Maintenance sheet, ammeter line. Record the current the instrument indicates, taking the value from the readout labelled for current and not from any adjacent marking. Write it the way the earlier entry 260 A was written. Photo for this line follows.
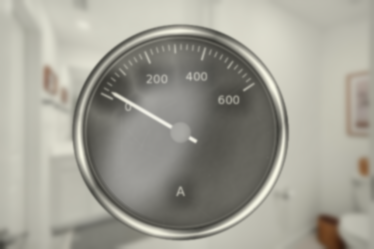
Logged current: 20 A
